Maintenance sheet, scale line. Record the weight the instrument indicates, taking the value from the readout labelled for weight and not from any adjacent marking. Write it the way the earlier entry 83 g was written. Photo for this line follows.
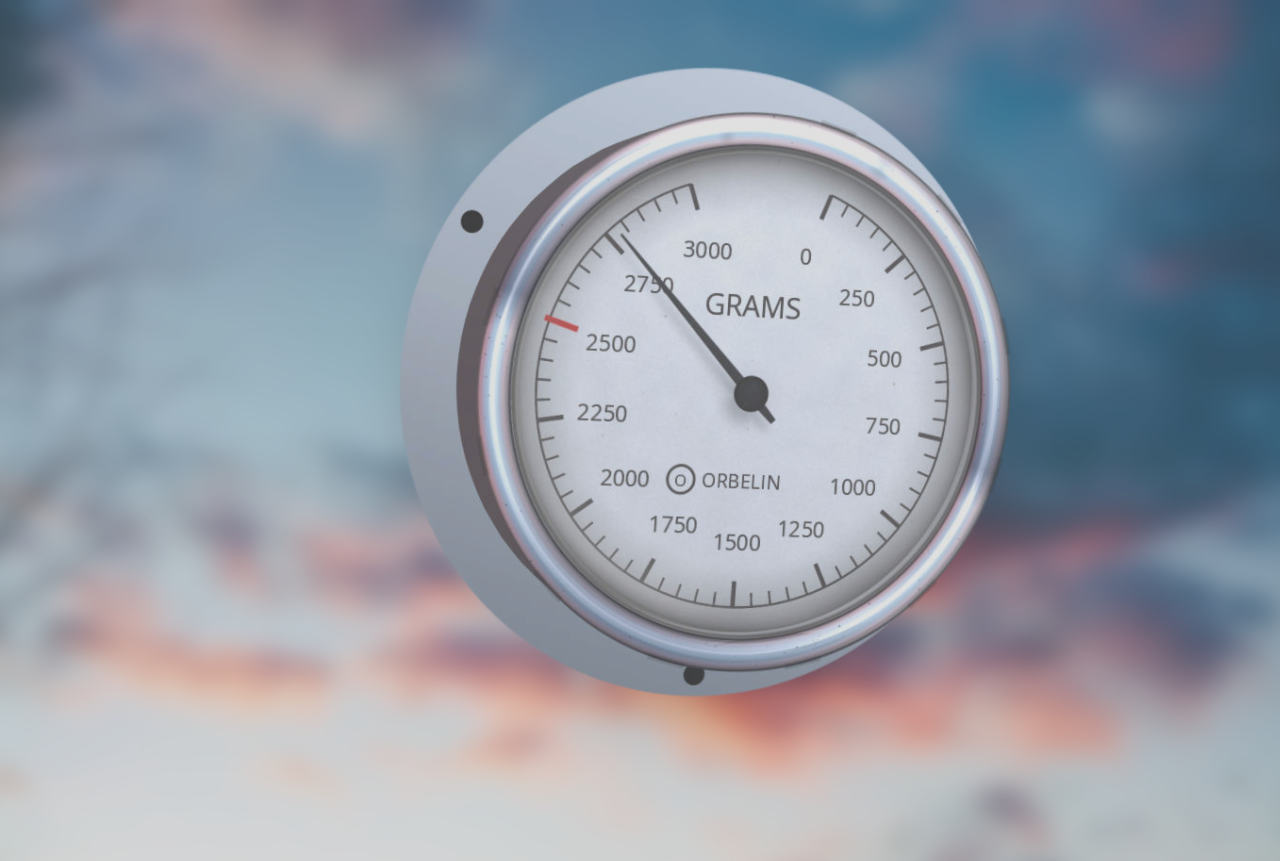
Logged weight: 2775 g
